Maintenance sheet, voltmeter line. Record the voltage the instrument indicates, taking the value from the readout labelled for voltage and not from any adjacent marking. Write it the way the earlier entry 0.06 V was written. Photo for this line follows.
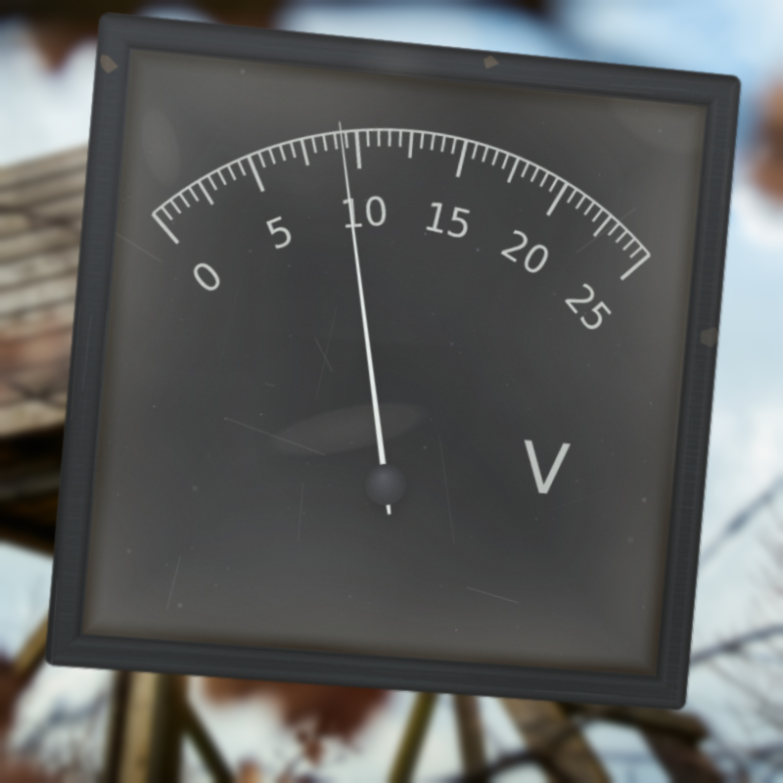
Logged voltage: 9.25 V
